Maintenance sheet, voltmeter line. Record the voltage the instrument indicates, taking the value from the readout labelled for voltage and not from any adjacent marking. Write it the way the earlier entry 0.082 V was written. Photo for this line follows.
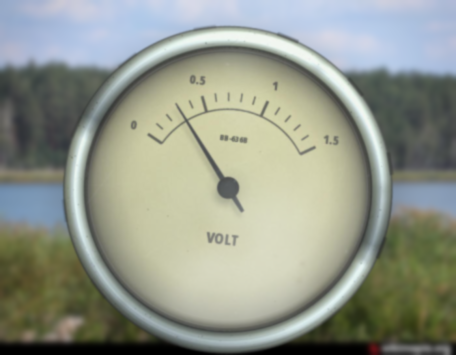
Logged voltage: 0.3 V
